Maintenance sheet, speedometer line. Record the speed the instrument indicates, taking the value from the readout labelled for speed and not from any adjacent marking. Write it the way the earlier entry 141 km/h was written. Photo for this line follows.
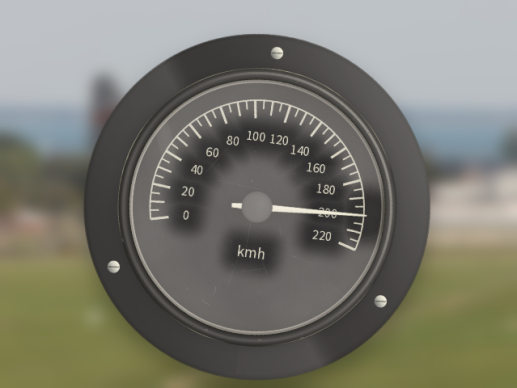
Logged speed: 200 km/h
